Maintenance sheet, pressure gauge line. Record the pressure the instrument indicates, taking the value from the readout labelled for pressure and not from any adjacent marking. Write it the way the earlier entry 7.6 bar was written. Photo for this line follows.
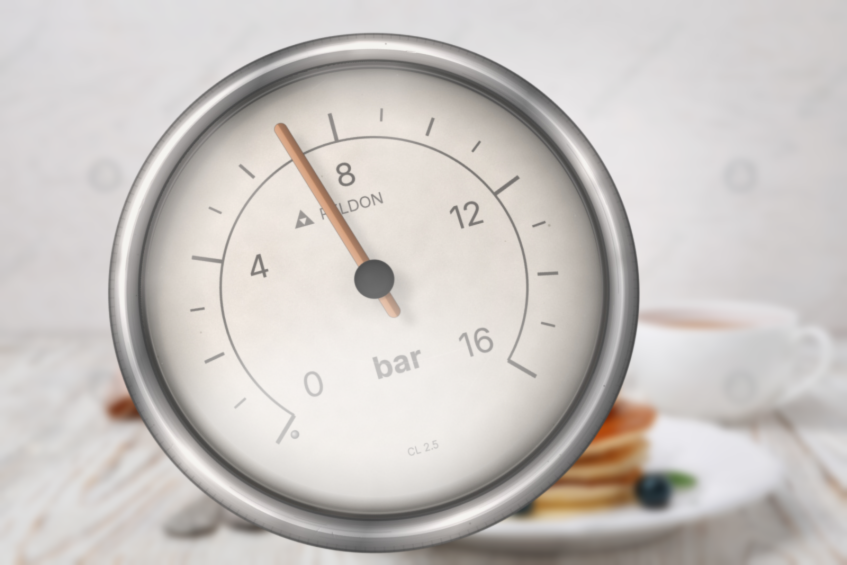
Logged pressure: 7 bar
